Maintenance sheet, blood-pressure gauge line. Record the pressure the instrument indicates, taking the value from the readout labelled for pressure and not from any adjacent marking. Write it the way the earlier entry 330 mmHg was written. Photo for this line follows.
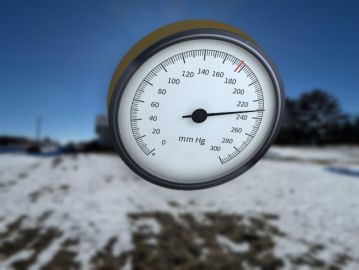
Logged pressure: 230 mmHg
